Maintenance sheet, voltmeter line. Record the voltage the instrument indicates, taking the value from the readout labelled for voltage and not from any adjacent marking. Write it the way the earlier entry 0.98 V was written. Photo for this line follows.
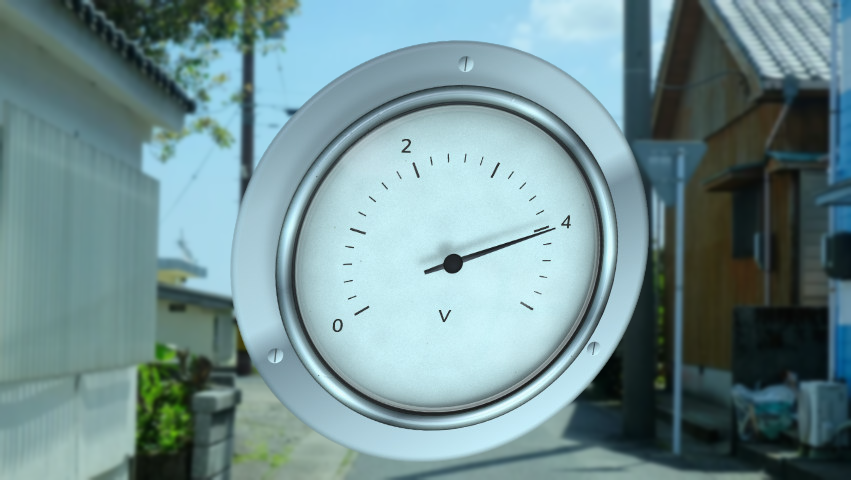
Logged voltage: 4 V
